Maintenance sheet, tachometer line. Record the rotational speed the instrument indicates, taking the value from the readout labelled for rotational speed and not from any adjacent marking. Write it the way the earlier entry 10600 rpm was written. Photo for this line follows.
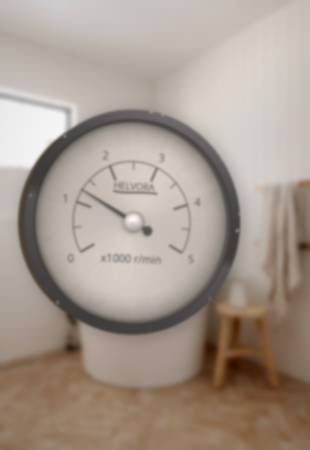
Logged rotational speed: 1250 rpm
